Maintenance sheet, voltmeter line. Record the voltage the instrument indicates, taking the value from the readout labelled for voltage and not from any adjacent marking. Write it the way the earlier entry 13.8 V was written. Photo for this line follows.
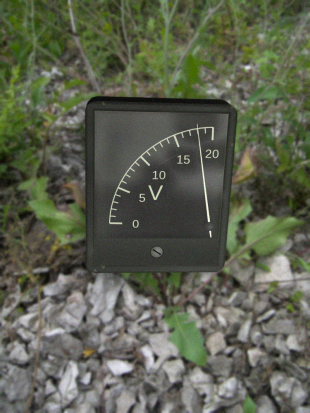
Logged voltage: 18 V
